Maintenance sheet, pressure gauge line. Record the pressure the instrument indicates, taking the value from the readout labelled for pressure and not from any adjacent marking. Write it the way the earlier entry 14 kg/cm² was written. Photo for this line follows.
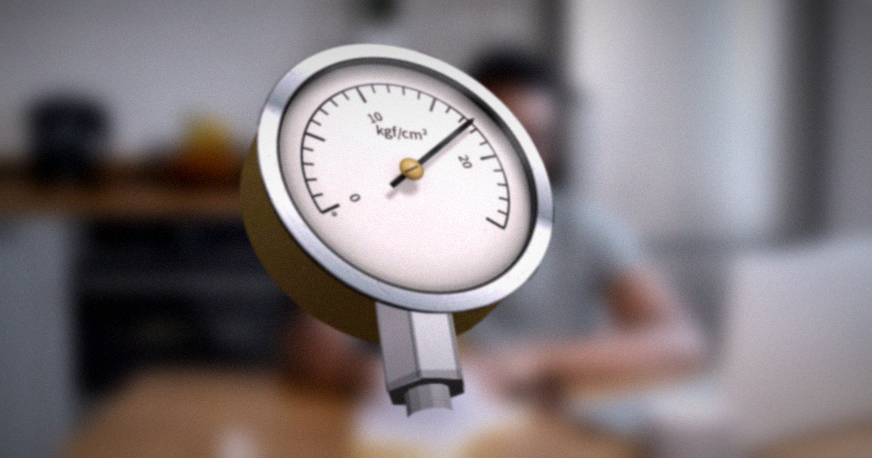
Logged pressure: 17.5 kg/cm²
